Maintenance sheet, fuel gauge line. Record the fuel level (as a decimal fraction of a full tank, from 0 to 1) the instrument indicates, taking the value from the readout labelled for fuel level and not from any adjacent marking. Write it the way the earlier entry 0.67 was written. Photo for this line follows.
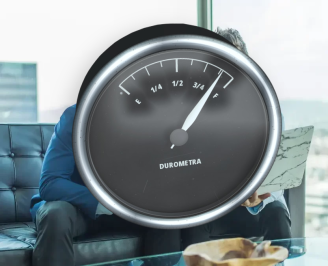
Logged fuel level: 0.875
